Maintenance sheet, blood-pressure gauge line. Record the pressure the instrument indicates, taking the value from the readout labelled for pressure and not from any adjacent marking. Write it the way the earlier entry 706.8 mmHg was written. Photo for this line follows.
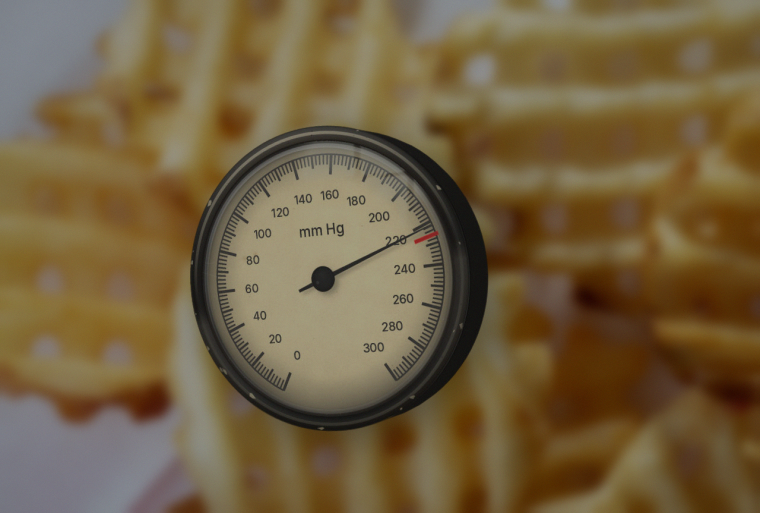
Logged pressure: 222 mmHg
